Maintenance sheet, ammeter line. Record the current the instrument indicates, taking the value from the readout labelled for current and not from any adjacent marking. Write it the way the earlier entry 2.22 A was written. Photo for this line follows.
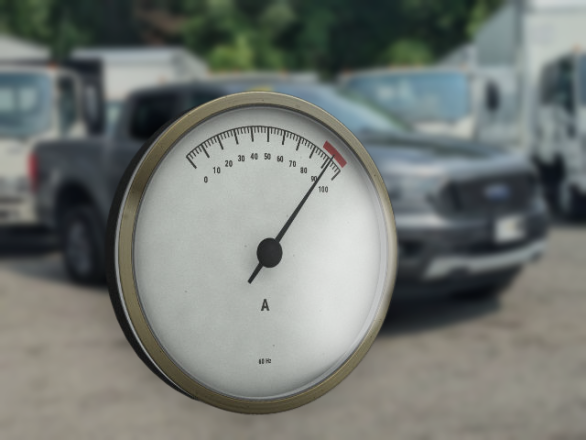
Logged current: 90 A
